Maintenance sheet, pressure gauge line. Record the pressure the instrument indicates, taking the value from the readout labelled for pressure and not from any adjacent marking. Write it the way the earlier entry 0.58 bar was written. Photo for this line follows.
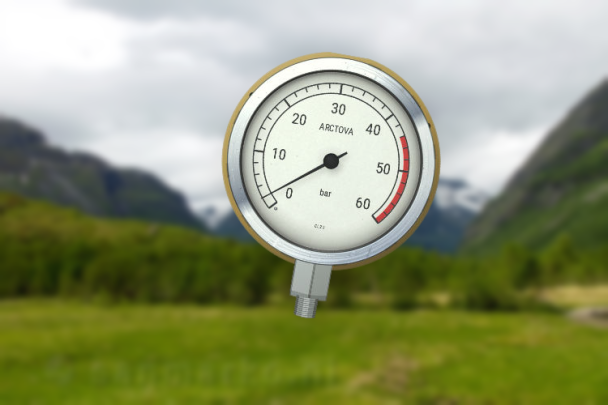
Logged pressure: 2 bar
